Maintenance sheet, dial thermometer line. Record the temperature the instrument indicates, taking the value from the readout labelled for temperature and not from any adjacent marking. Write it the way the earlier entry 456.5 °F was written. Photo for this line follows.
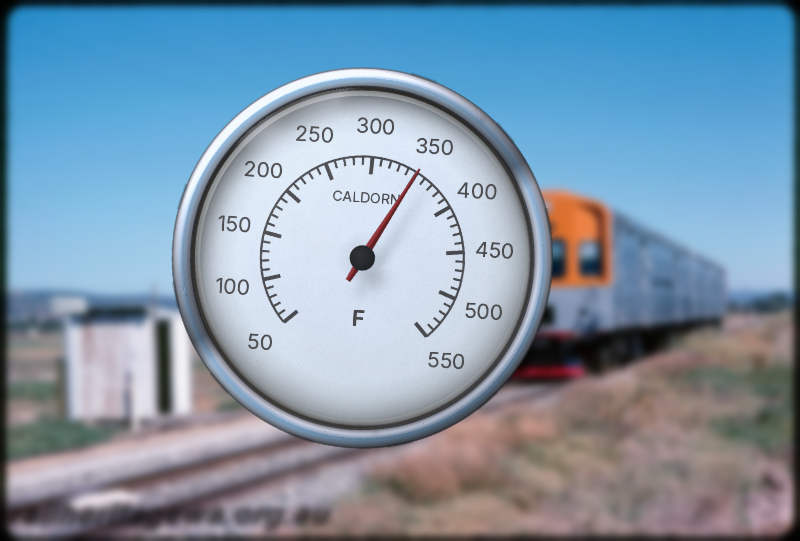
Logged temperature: 350 °F
